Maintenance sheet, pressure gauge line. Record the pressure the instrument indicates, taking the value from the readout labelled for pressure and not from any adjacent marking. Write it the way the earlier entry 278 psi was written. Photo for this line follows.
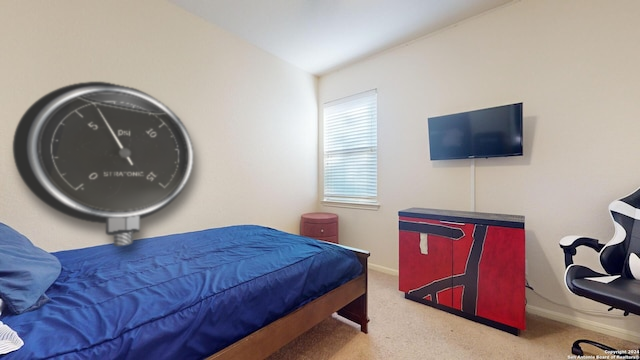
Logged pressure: 6 psi
